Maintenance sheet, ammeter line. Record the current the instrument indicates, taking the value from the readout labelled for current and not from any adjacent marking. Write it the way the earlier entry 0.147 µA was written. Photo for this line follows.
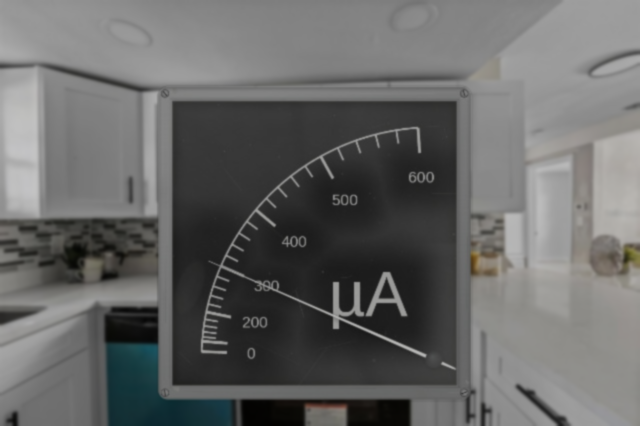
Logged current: 300 µA
